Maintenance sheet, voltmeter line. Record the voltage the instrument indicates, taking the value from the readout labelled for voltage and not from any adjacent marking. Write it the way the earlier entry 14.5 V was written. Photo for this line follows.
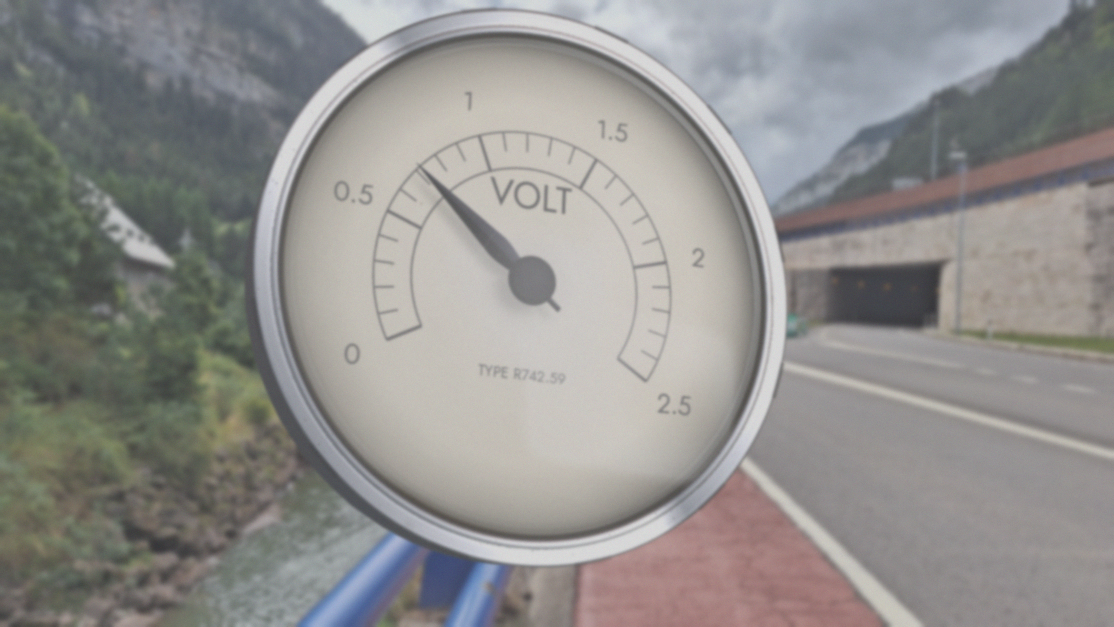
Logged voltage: 0.7 V
